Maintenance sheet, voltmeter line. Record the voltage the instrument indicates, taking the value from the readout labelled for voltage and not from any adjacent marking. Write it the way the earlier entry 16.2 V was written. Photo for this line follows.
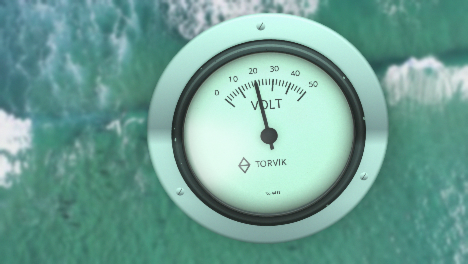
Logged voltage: 20 V
